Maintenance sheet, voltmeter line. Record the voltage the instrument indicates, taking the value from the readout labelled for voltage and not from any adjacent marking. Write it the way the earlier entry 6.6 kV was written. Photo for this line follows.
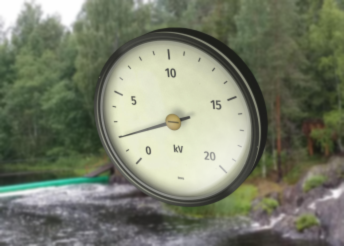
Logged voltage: 2 kV
